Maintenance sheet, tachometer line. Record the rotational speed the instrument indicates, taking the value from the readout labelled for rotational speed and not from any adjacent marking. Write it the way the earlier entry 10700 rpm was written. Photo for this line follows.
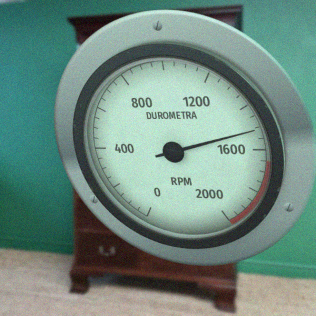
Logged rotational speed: 1500 rpm
